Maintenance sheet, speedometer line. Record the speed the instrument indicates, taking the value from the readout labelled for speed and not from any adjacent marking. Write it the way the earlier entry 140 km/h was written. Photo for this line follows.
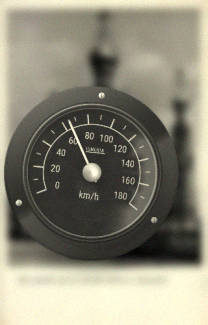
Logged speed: 65 km/h
